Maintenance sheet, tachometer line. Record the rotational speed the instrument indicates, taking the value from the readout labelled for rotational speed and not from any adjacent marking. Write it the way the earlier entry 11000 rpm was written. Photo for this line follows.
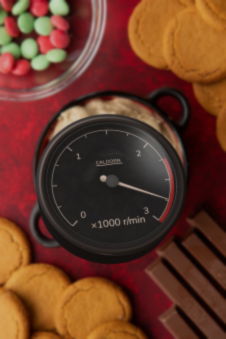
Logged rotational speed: 2750 rpm
